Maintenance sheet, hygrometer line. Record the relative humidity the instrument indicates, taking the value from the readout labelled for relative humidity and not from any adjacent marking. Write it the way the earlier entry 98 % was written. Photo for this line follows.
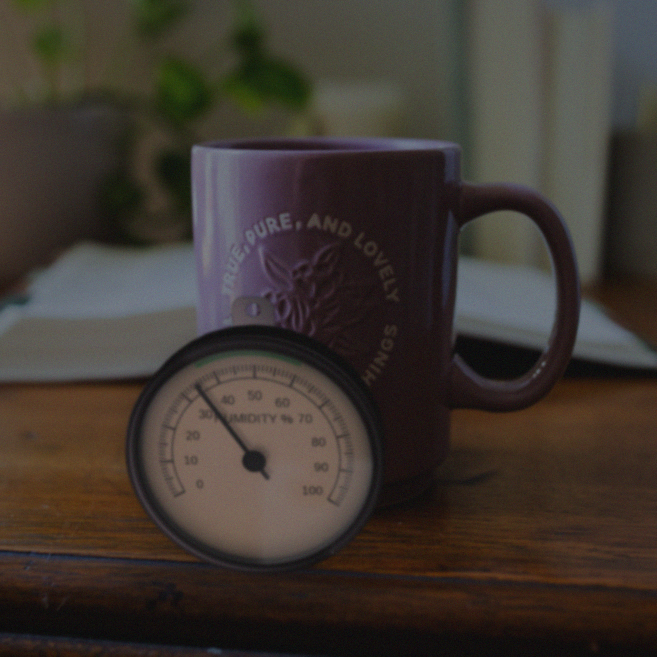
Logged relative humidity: 35 %
